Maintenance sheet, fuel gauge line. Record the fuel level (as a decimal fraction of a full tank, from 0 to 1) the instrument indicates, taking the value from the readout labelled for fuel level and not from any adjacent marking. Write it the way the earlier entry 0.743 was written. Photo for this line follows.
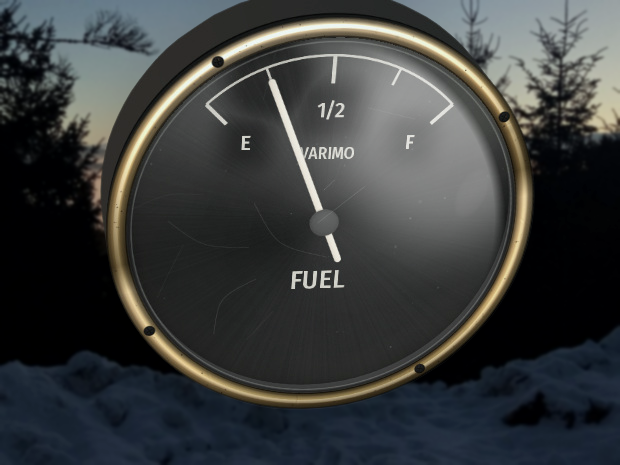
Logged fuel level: 0.25
